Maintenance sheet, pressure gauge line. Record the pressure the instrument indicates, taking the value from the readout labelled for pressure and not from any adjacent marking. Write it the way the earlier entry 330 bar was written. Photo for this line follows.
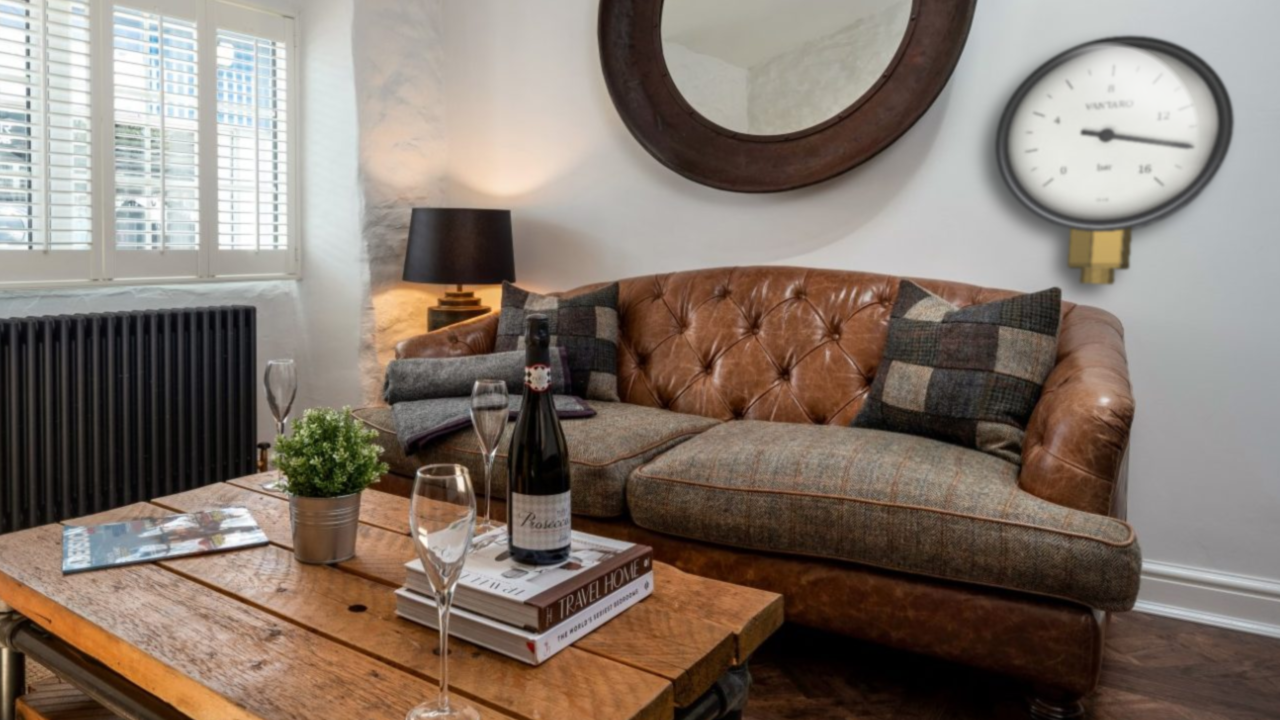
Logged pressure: 14 bar
